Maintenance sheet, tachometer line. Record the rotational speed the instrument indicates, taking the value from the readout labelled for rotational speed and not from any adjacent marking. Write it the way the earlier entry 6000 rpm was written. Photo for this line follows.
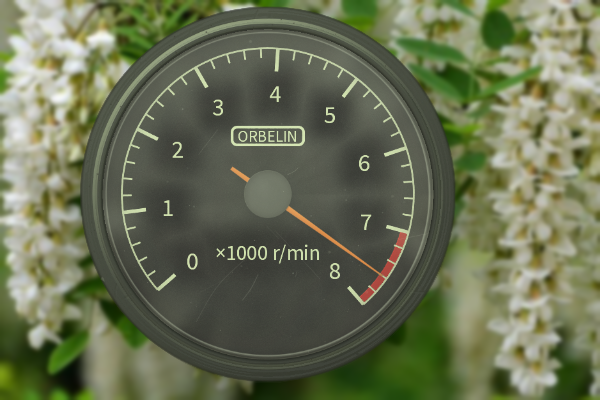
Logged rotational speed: 7600 rpm
